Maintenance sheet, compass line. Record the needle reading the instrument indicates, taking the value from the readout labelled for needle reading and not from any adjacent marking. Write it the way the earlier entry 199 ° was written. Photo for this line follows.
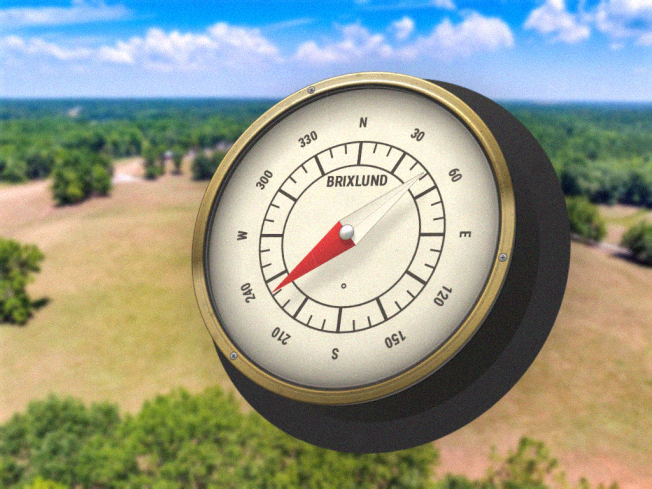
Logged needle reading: 230 °
